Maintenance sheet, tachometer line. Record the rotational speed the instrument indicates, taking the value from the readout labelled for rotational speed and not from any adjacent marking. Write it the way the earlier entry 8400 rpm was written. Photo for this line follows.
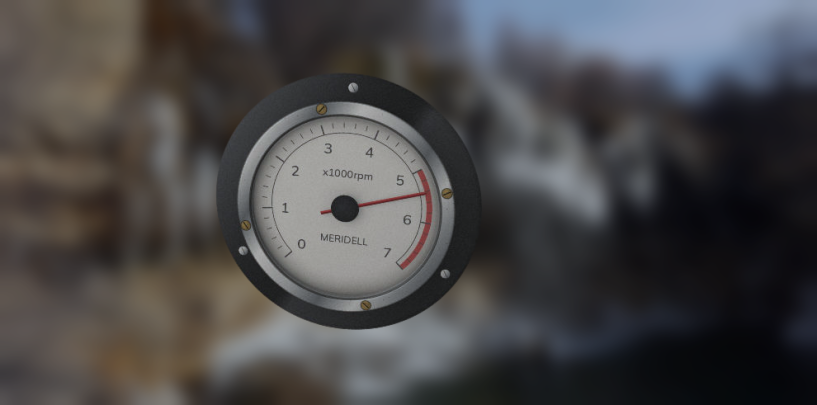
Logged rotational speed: 5400 rpm
